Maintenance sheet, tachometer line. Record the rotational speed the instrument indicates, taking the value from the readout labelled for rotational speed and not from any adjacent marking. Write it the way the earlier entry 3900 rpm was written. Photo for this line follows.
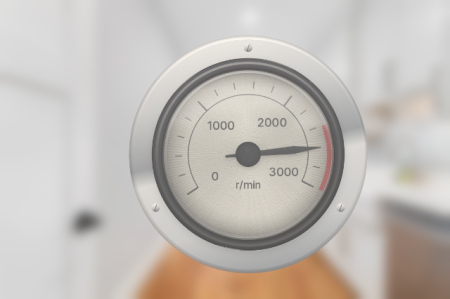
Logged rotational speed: 2600 rpm
